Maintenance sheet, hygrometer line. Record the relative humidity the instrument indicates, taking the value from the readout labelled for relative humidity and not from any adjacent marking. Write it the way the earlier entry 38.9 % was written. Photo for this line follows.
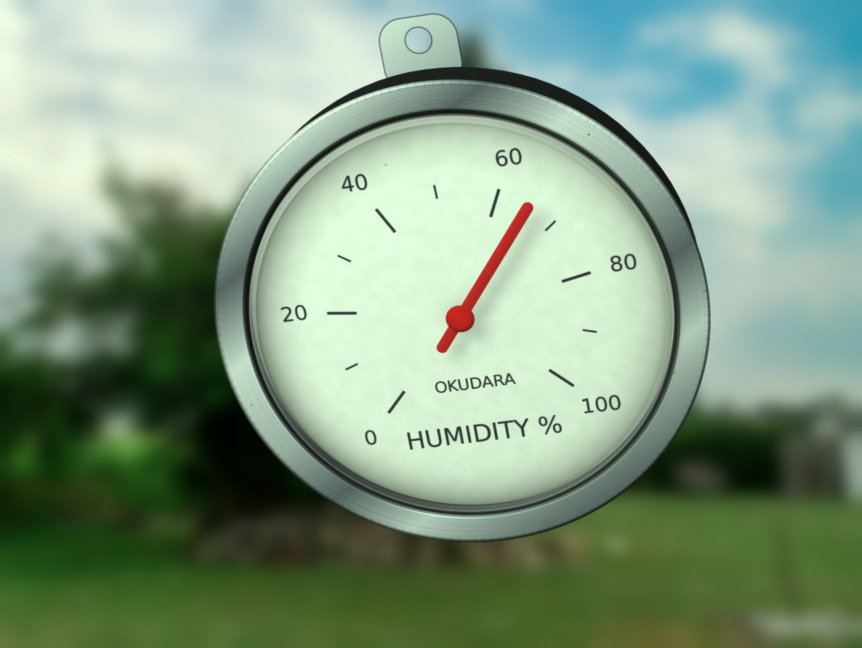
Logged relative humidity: 65 %
